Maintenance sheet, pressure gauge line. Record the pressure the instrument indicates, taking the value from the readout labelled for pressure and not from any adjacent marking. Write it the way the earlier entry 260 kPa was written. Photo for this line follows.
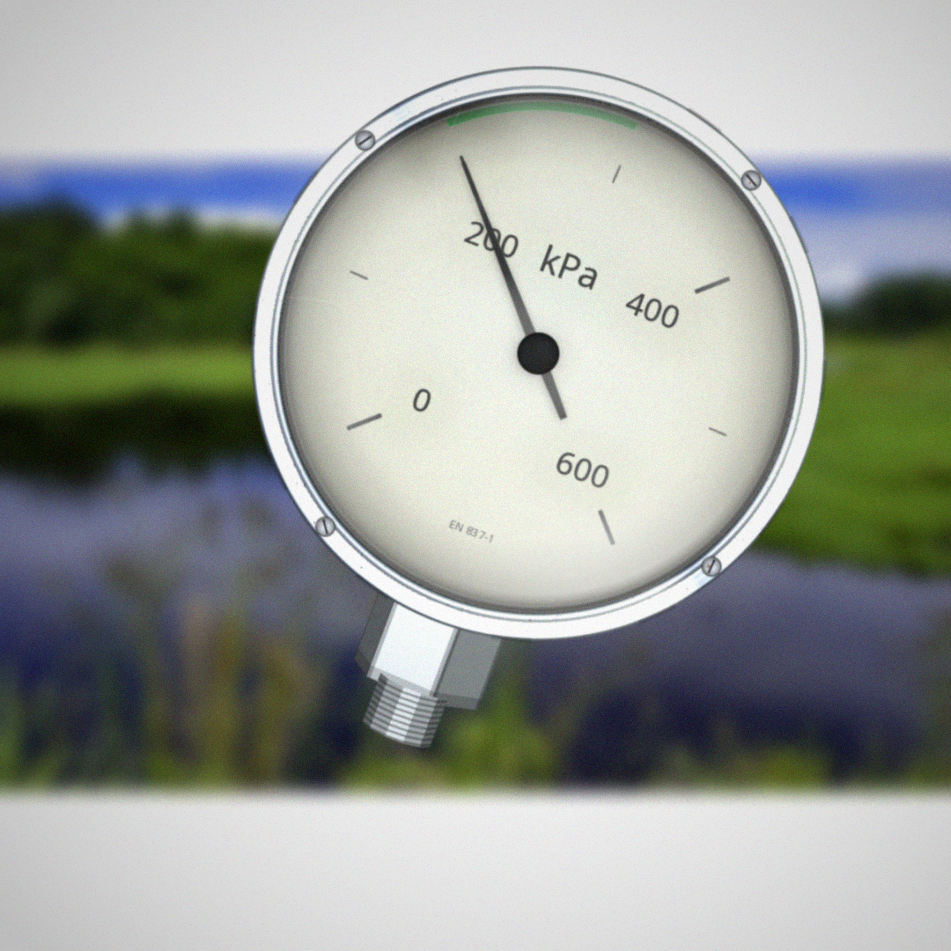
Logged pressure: 200 kPa
